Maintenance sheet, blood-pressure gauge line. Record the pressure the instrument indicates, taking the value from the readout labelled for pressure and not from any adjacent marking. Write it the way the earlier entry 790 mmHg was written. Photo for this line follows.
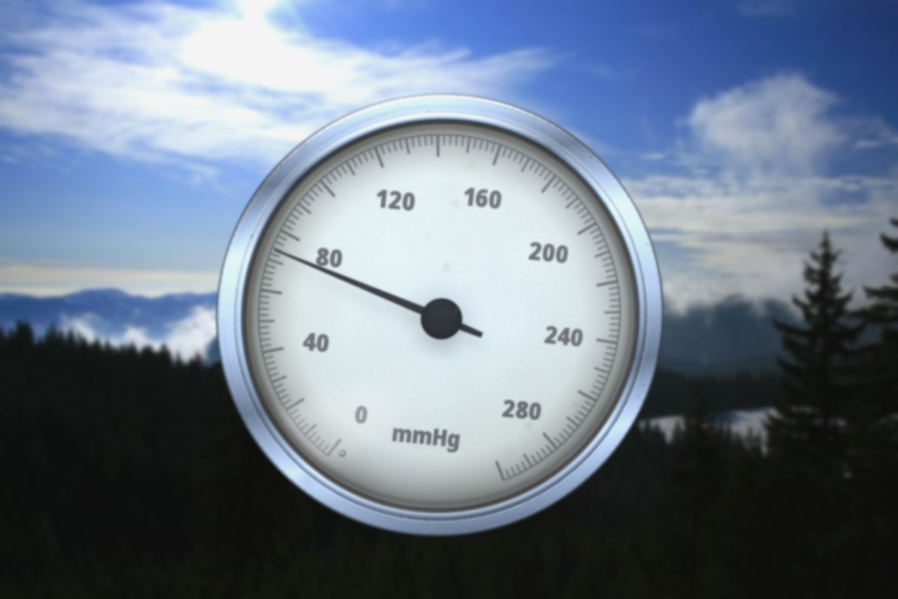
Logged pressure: 74 mmHg
